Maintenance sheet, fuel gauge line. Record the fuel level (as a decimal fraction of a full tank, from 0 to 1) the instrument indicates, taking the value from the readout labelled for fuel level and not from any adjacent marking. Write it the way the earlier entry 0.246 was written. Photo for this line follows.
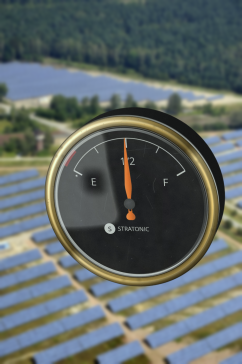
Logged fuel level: 0.5
